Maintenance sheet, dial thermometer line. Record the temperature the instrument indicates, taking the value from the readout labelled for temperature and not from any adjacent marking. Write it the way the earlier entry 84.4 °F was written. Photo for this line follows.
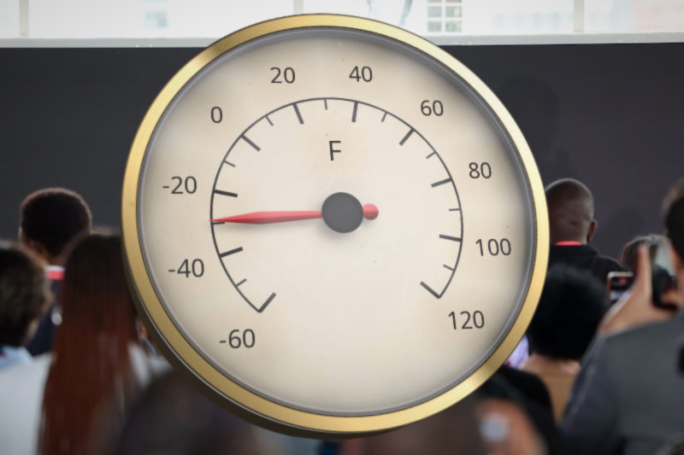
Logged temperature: -30 °F
